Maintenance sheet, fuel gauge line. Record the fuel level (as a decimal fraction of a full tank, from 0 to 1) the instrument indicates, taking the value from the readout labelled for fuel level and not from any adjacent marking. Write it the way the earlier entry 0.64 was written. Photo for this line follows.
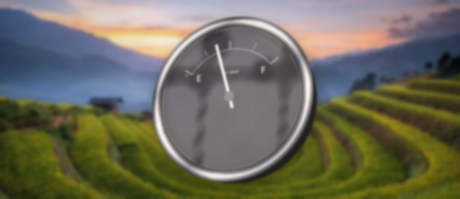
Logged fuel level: 0.375
